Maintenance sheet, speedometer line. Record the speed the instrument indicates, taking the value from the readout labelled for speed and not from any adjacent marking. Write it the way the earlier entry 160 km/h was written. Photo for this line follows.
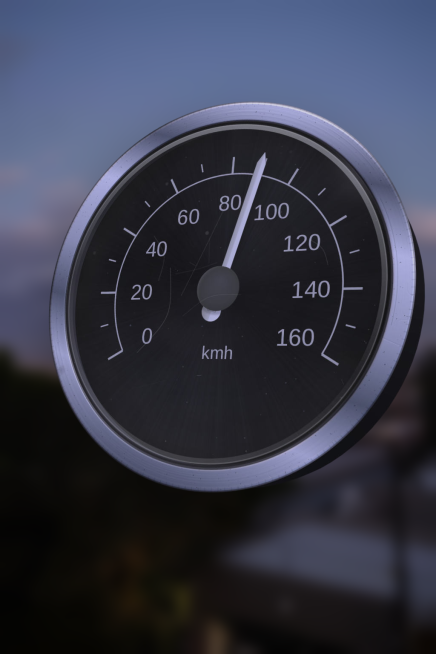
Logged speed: 90 km/h
